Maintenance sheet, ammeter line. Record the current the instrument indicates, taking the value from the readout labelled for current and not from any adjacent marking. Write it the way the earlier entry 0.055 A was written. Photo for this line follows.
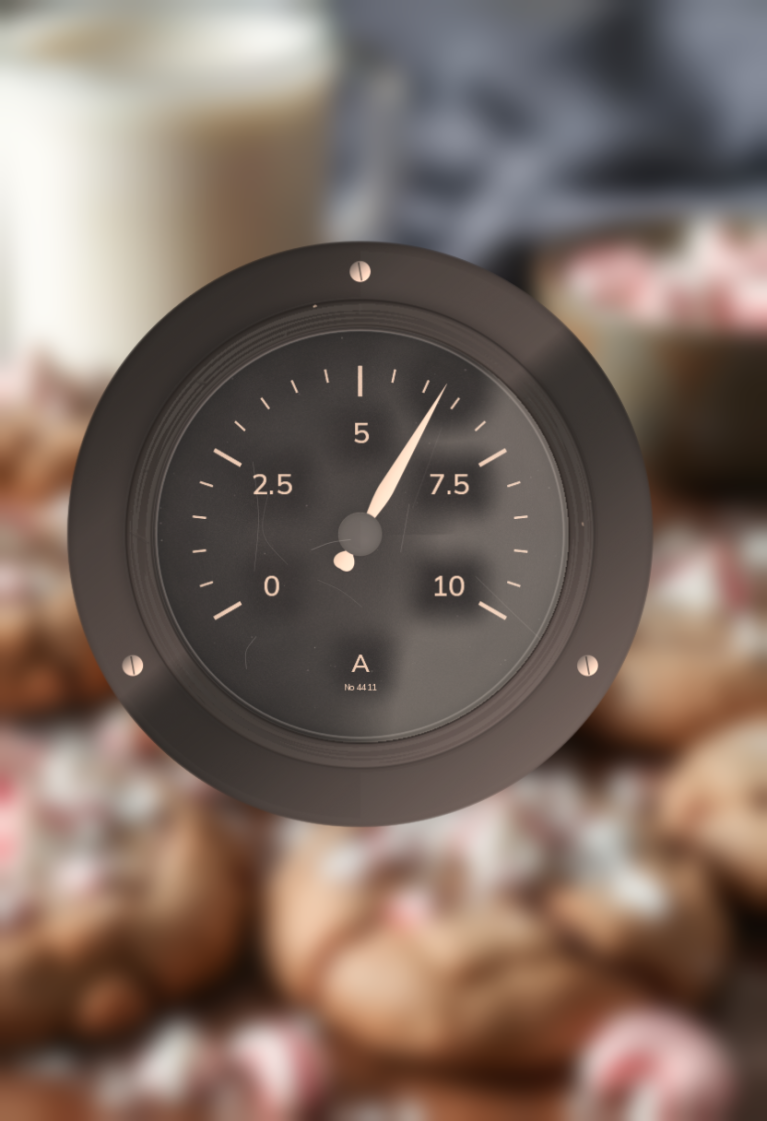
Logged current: 6.25 A
